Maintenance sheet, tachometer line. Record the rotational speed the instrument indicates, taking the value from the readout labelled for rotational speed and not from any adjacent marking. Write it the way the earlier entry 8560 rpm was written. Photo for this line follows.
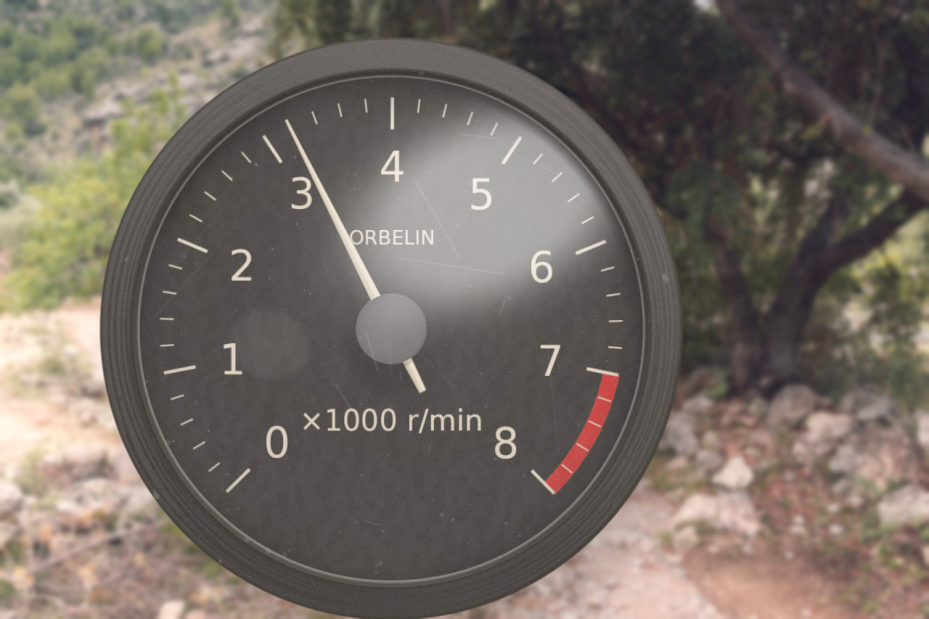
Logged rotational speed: 3200 rpm
